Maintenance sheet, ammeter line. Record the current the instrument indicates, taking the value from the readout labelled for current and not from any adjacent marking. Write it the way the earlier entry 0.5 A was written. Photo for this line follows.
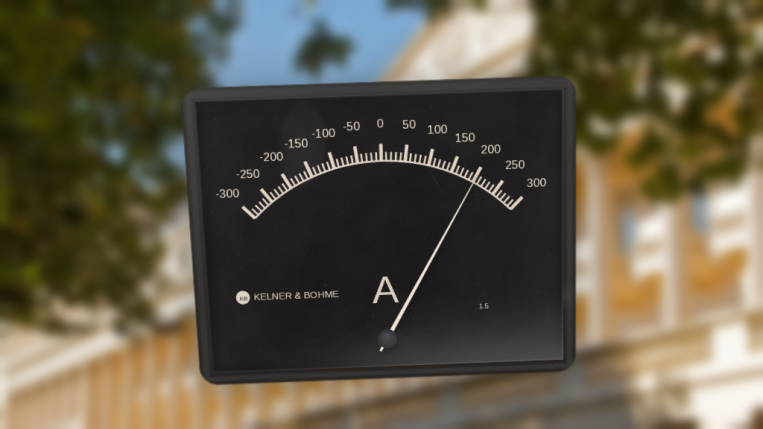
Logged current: 200 A
